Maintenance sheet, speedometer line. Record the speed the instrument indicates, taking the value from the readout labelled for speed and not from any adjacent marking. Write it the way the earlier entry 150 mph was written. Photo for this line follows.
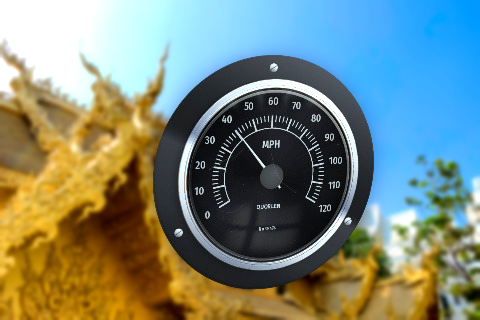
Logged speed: 40 mph
